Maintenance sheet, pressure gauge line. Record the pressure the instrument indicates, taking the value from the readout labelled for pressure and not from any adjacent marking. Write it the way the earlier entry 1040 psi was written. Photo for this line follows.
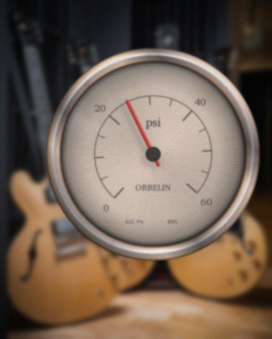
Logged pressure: 25 psi
